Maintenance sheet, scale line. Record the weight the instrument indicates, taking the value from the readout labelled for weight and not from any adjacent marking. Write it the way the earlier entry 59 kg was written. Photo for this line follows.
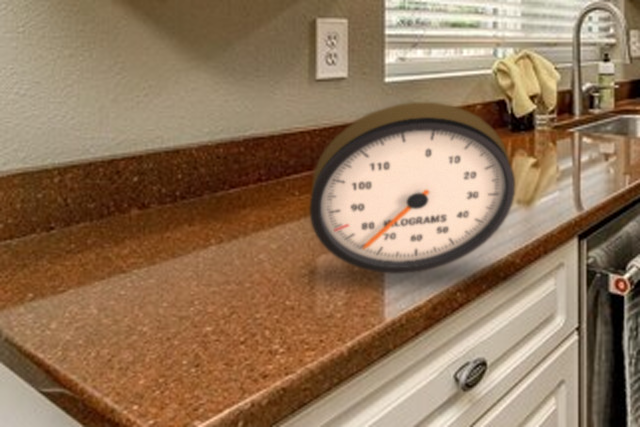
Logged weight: 75 kg
